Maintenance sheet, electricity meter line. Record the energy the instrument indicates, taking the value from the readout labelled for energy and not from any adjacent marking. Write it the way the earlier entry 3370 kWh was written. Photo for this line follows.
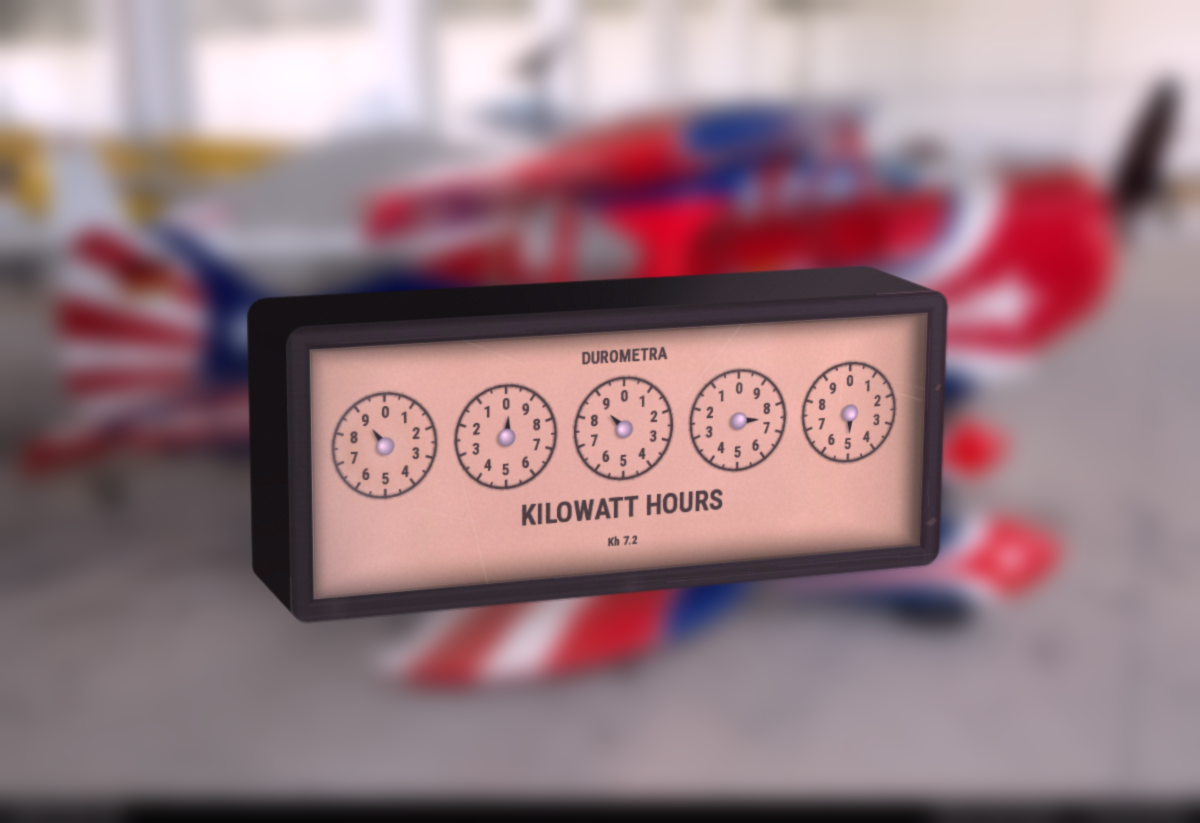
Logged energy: 89875 kWh
